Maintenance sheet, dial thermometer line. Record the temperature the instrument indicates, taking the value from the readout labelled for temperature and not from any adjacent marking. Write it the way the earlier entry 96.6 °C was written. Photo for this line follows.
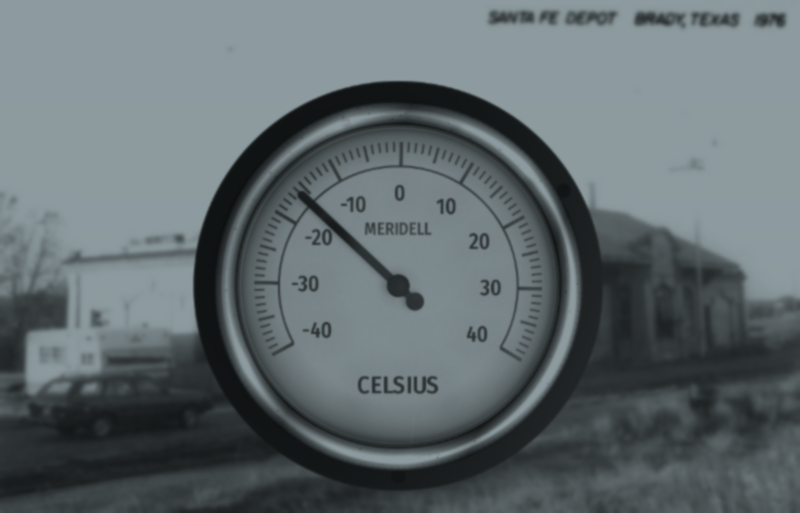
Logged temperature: -16 °C
